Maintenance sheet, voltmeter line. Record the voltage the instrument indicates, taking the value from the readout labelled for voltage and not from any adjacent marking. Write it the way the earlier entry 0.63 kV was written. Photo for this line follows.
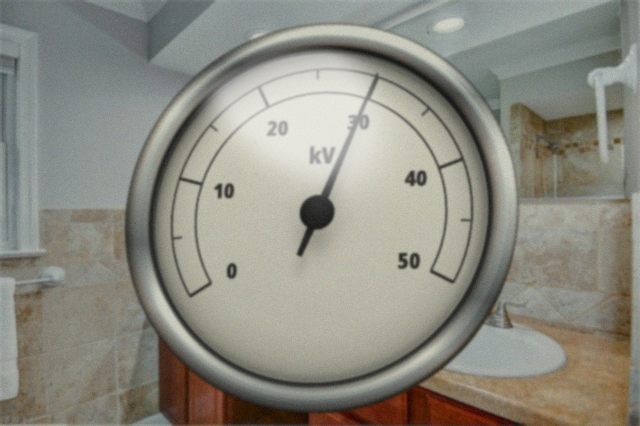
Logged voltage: 30 kV
